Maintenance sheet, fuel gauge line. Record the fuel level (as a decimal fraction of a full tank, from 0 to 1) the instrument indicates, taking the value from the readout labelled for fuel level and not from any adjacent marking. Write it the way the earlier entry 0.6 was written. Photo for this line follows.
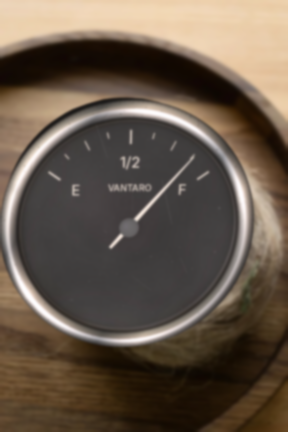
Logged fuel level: 0.875
